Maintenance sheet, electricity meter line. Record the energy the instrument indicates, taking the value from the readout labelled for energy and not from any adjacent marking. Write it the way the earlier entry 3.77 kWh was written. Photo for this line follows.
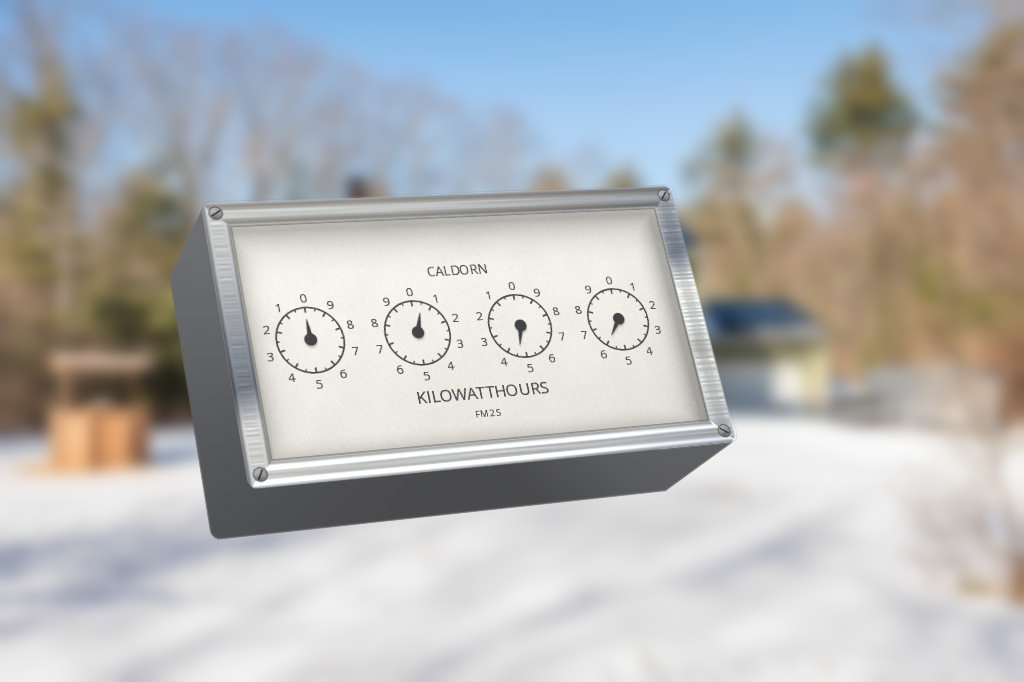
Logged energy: 46 kWh
